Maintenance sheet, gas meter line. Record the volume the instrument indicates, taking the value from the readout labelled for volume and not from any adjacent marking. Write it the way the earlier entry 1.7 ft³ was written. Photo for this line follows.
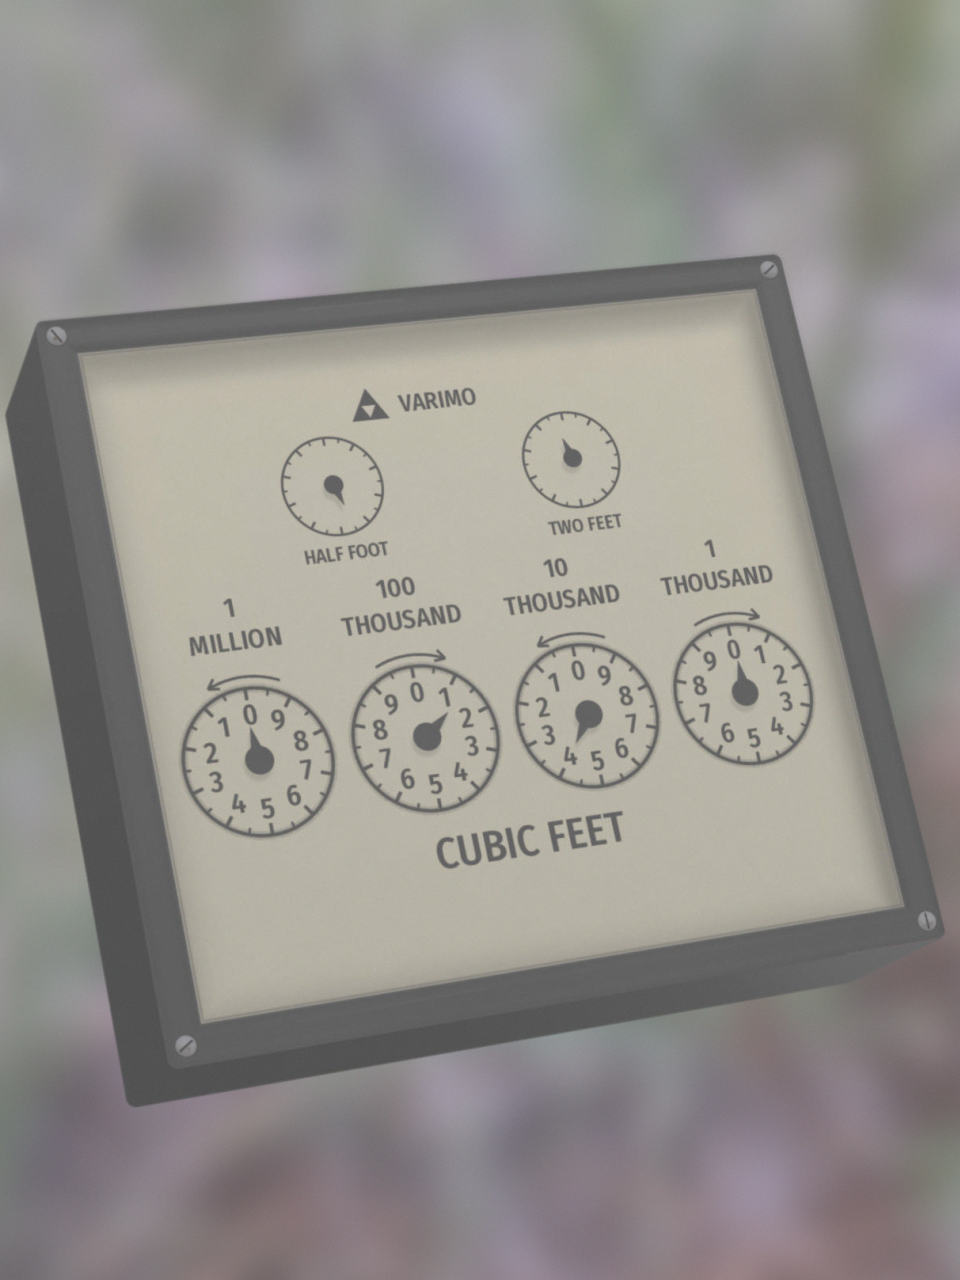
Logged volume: 14000 ft³
